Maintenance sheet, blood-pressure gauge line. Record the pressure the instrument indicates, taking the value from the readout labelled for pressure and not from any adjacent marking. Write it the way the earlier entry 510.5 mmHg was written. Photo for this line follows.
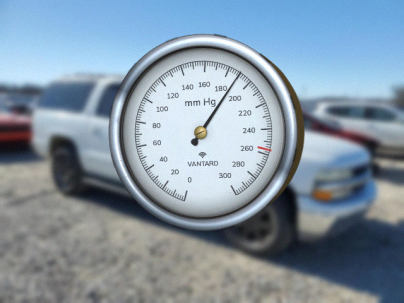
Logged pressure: 190 mmHg
